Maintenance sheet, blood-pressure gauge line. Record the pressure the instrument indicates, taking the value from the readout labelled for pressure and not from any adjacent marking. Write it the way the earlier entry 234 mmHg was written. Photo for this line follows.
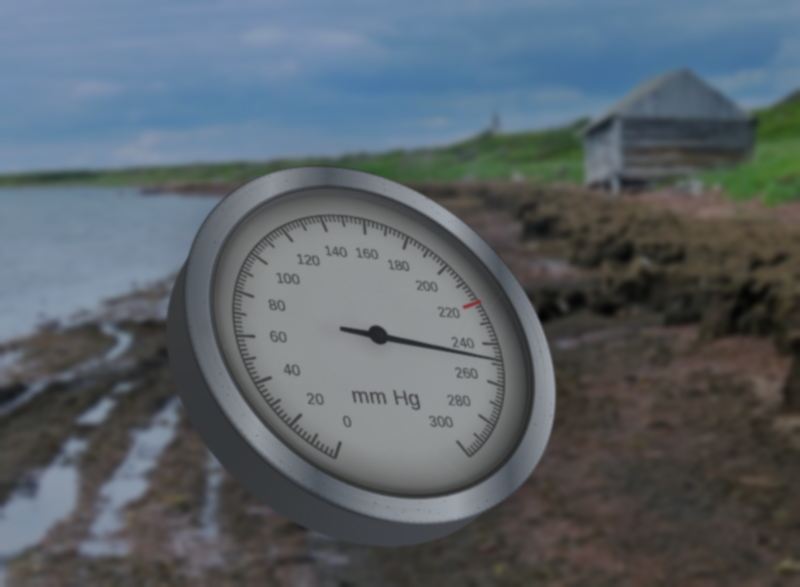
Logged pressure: 250 mmHg
